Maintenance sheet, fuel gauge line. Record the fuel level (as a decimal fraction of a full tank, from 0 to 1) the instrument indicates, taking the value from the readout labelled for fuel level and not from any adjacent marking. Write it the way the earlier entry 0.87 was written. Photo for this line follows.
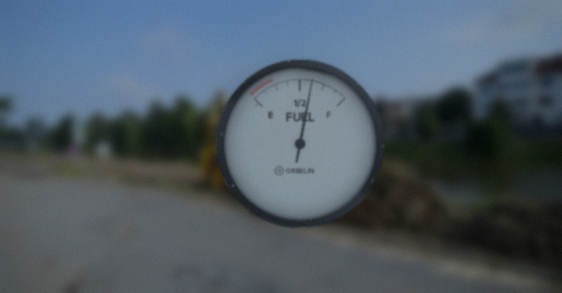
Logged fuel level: 0.625
